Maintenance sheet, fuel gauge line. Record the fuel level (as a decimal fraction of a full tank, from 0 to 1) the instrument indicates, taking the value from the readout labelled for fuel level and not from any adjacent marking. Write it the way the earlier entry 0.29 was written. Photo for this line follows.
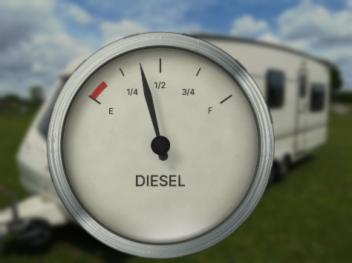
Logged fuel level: 0.375
